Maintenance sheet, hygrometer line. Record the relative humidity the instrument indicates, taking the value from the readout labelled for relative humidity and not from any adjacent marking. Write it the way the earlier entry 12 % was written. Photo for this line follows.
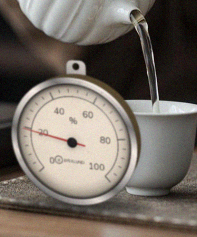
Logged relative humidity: 20 %
